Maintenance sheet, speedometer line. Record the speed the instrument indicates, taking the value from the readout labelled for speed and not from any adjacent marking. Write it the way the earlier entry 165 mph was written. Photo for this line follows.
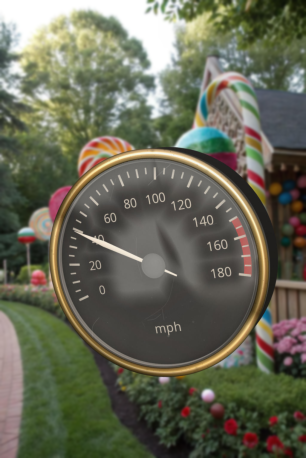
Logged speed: 40 mph
